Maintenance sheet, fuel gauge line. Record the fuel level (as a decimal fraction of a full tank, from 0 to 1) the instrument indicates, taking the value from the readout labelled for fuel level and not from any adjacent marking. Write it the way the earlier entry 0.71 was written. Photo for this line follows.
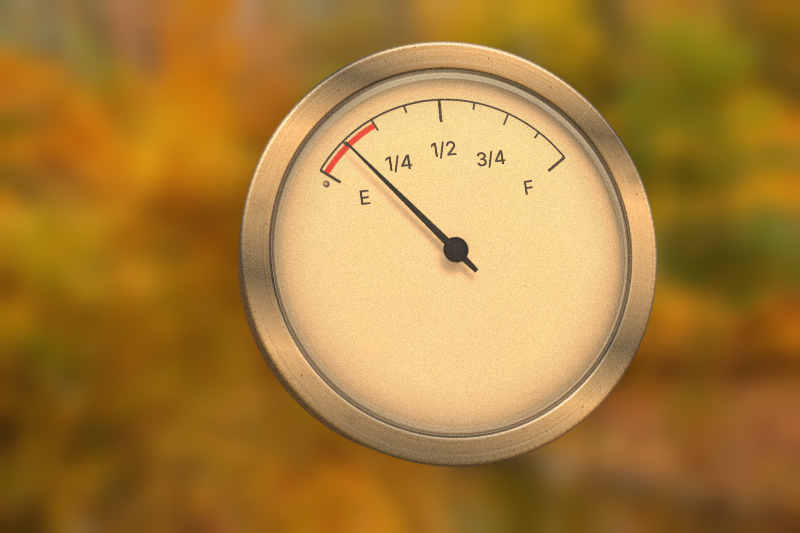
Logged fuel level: 0.125
